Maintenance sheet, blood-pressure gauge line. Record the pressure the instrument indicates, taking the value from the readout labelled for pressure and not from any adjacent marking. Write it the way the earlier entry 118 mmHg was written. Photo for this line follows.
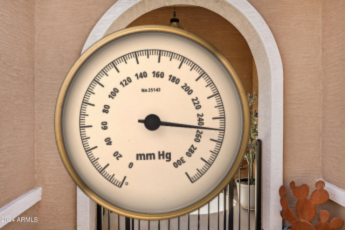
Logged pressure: 250 mmHg
